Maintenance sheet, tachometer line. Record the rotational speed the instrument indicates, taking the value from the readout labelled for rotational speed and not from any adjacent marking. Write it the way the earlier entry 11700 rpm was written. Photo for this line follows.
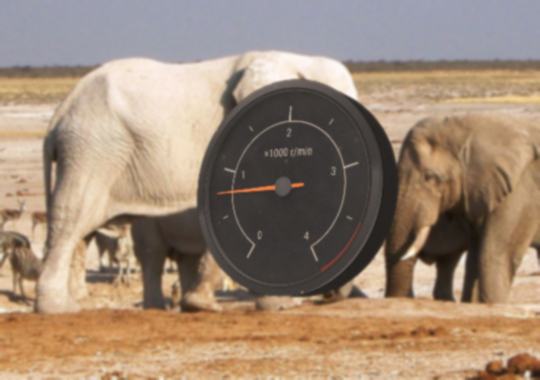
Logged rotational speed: 750 rpm
